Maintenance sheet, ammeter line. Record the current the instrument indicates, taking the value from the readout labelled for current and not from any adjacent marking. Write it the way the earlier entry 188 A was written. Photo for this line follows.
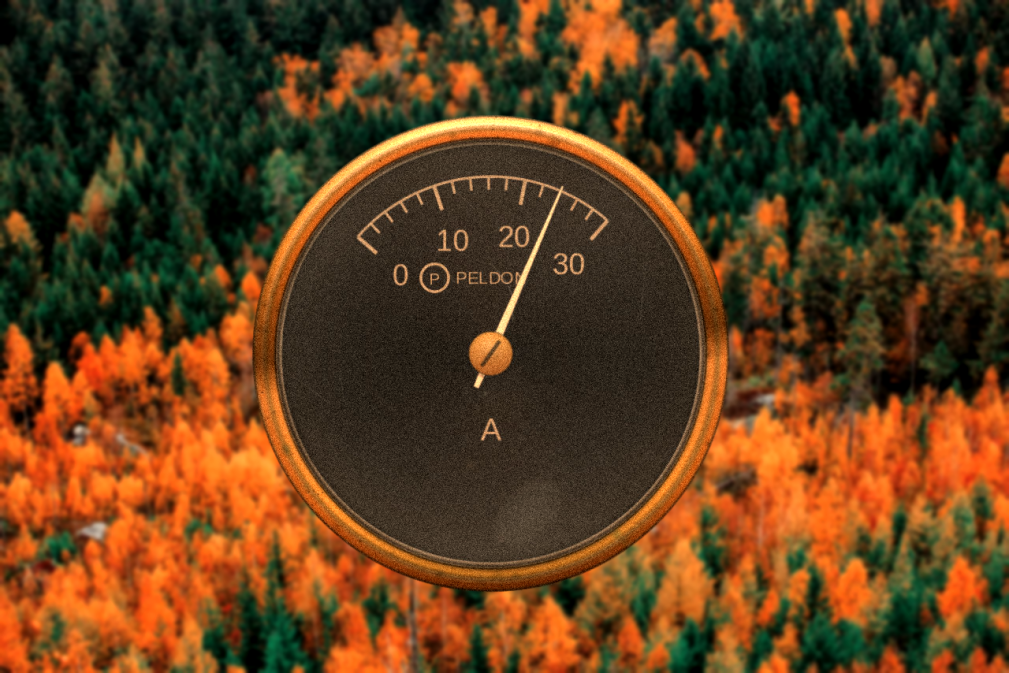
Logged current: 24 A
